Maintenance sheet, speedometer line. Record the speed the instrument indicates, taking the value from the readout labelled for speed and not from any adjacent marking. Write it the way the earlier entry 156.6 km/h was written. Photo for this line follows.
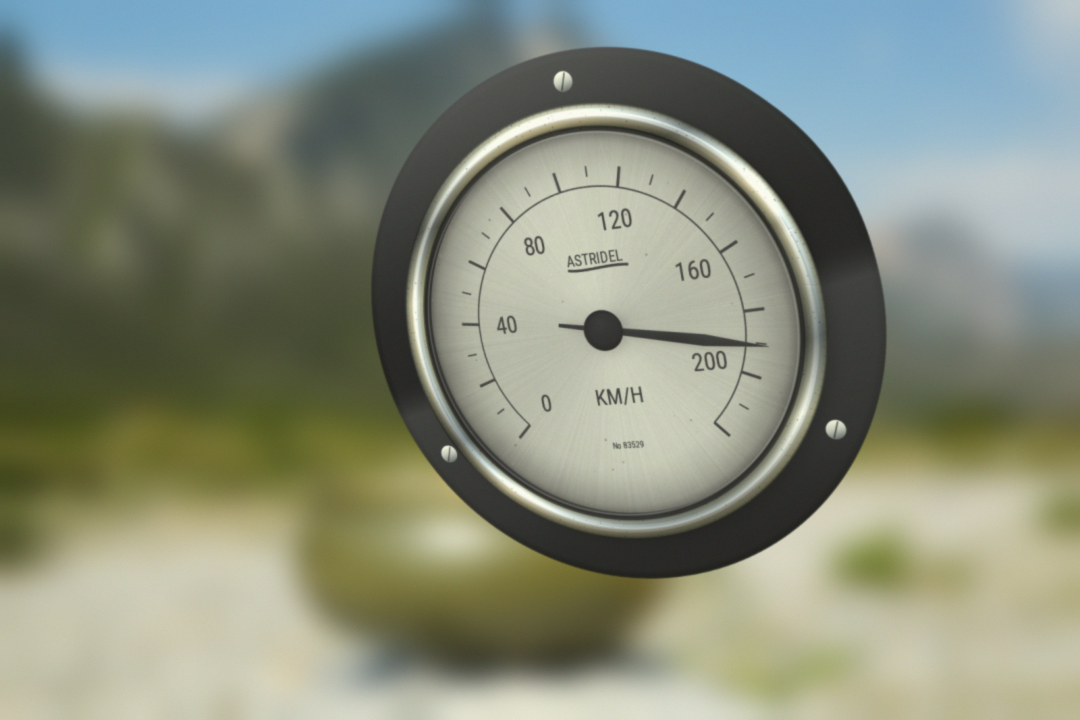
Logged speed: 190 km/h
